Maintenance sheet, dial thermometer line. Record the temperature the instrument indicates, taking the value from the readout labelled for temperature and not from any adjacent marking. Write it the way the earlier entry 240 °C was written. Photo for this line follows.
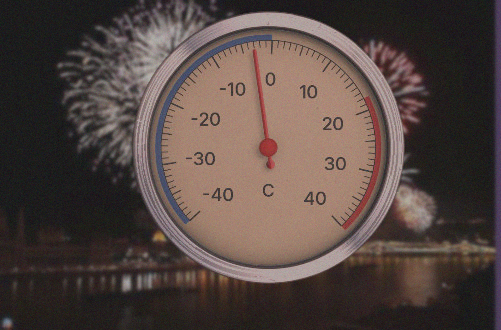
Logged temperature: -3 °C
